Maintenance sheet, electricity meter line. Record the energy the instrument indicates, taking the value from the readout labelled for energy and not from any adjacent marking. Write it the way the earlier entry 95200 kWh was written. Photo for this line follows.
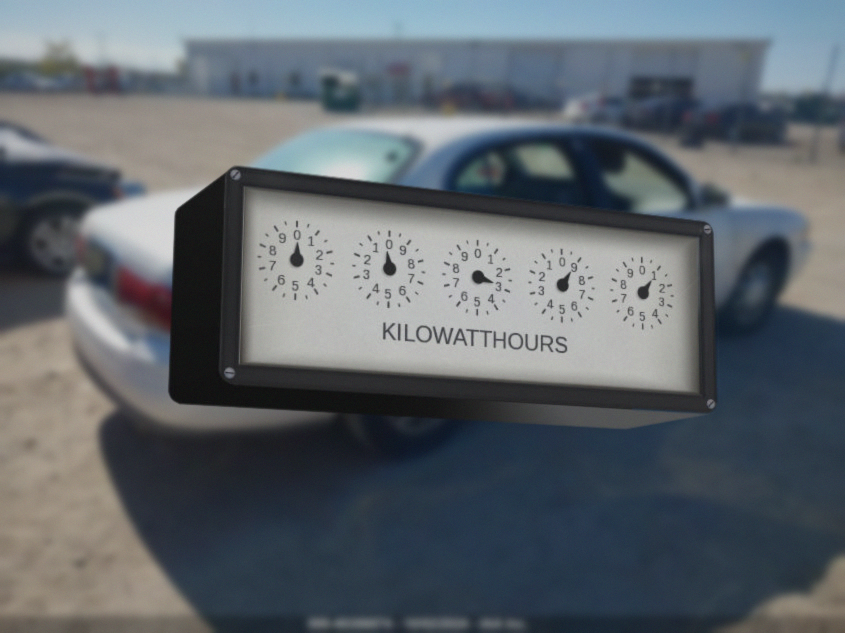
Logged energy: 291 kWh
